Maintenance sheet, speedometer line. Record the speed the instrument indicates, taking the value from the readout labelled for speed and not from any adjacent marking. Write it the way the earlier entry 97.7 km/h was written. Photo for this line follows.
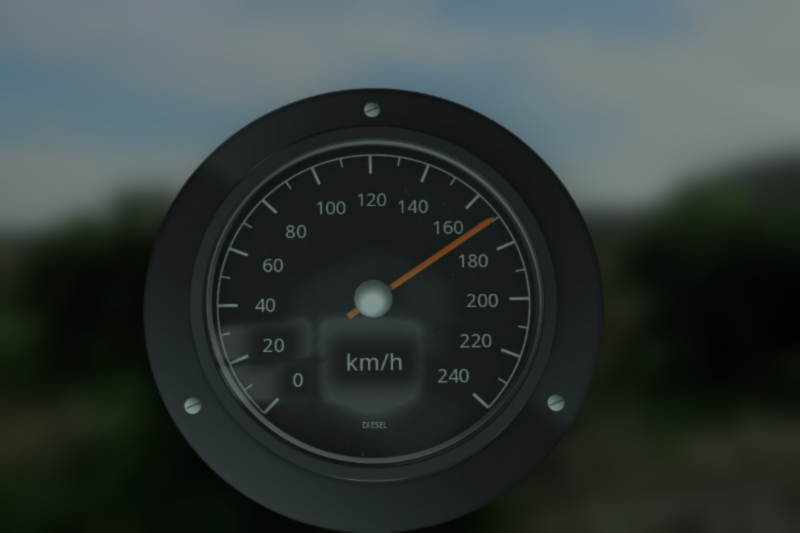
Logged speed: 170 km/h
